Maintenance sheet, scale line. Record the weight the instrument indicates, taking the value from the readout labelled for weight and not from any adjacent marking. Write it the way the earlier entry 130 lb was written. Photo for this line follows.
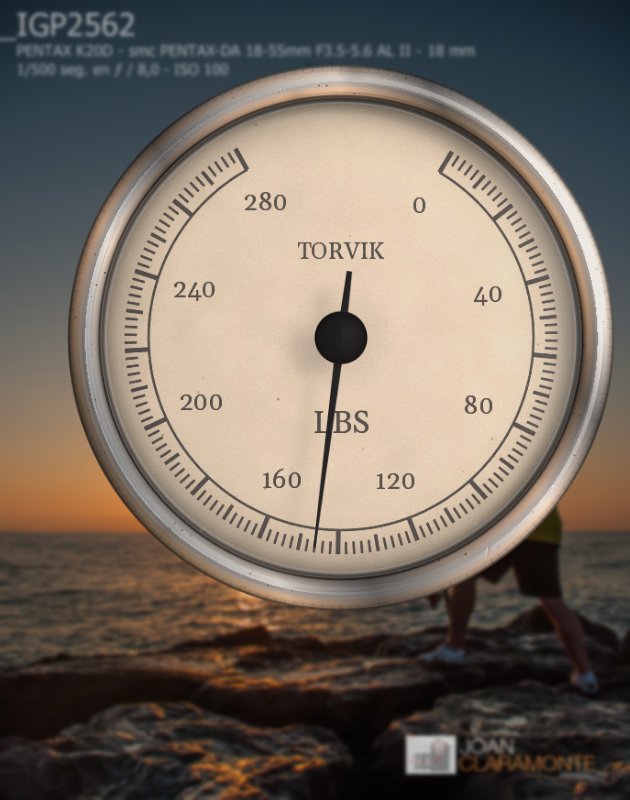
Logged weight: 146 lb
